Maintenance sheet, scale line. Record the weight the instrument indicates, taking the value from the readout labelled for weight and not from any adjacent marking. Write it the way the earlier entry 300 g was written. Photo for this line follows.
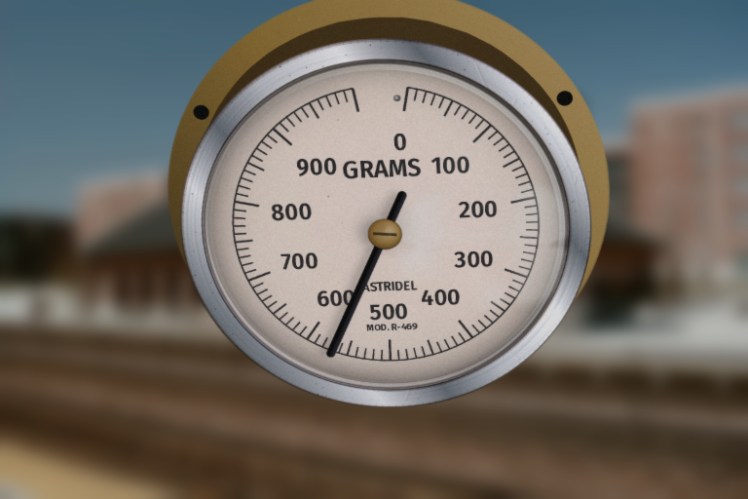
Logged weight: 570 g
